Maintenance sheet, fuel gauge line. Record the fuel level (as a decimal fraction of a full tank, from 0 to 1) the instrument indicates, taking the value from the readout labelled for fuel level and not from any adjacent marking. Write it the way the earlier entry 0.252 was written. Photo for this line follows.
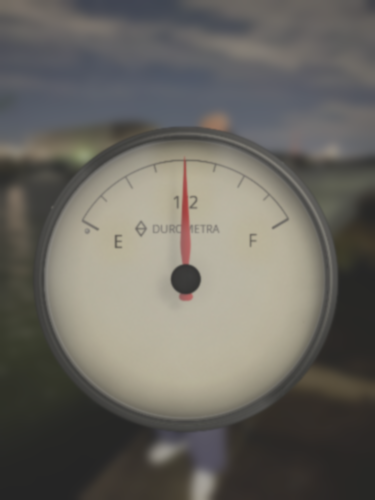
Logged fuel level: 0.5
